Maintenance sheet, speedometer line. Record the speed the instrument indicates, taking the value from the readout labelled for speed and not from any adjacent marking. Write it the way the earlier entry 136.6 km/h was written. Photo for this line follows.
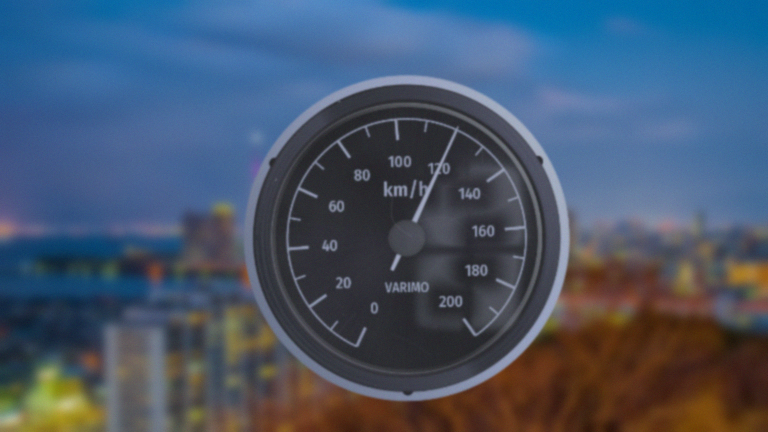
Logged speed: 120 km/h
